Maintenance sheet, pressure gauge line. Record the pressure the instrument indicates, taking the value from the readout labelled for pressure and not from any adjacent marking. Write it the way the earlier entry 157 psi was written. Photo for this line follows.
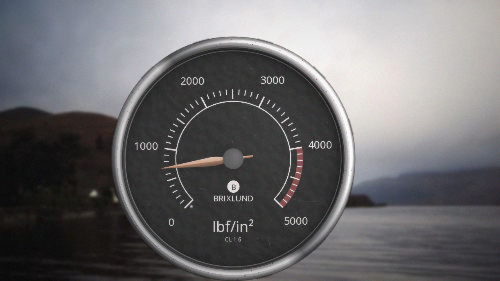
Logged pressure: 700 psi
